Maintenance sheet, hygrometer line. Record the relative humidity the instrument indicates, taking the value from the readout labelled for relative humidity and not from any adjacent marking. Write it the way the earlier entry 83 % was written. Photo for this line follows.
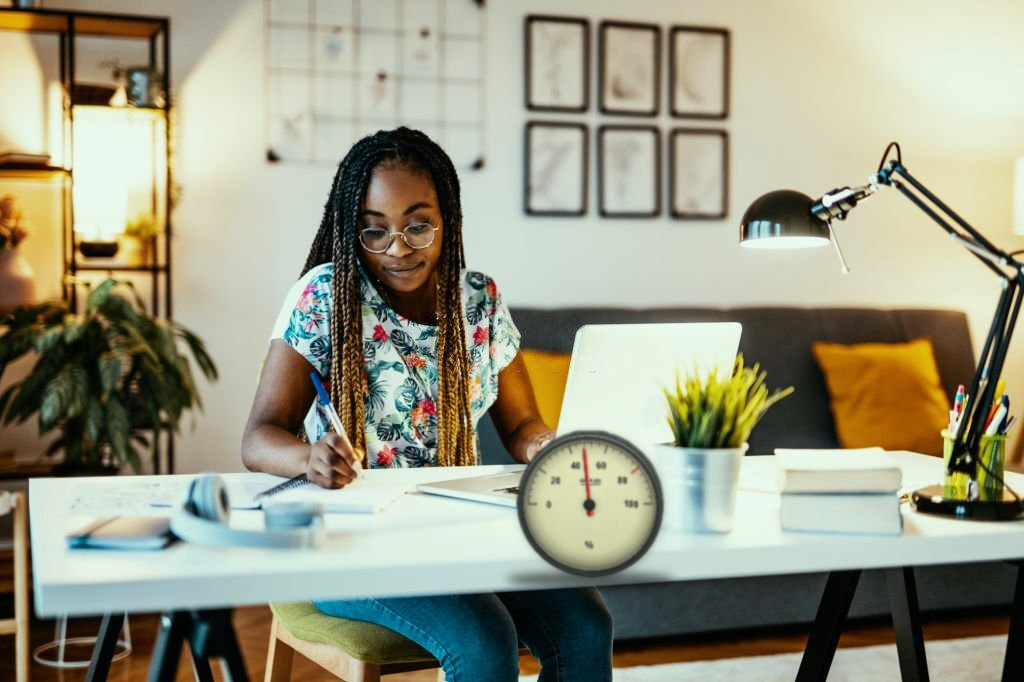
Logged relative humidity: 48 %
